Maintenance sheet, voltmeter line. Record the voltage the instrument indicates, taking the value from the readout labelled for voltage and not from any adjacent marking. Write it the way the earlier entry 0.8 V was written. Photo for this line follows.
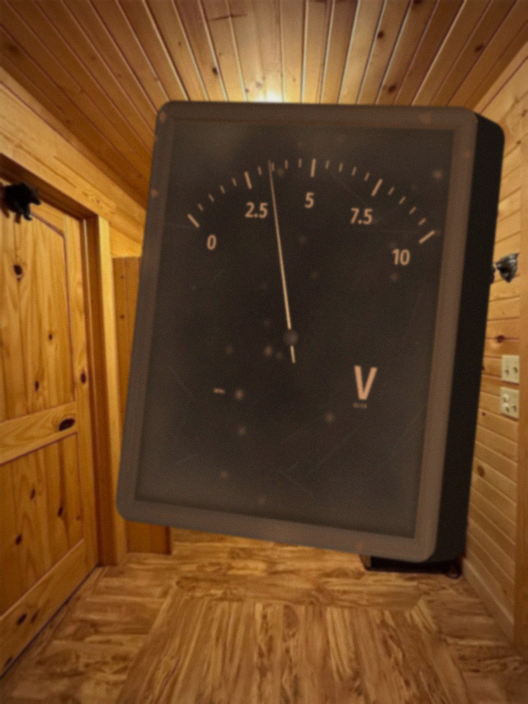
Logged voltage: 3.5 V
